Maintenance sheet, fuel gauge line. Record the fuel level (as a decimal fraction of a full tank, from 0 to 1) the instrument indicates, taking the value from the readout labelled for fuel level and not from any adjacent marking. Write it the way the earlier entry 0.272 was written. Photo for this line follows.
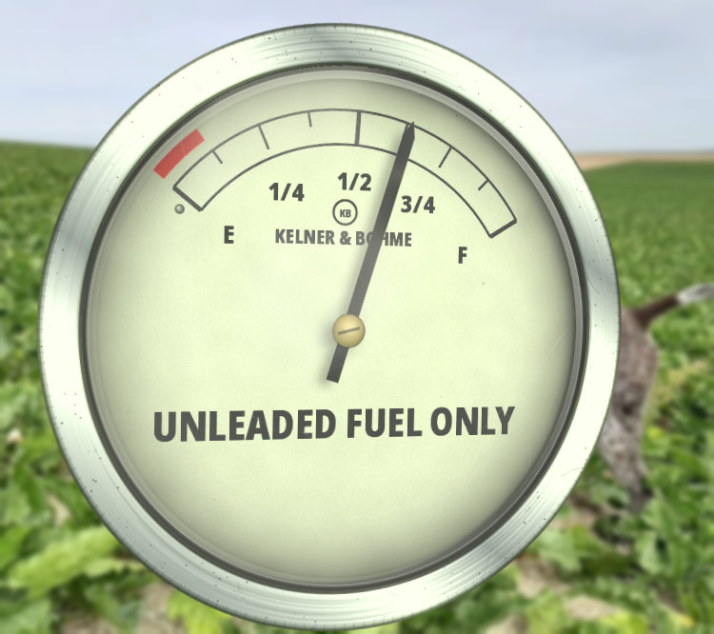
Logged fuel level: 0.625
